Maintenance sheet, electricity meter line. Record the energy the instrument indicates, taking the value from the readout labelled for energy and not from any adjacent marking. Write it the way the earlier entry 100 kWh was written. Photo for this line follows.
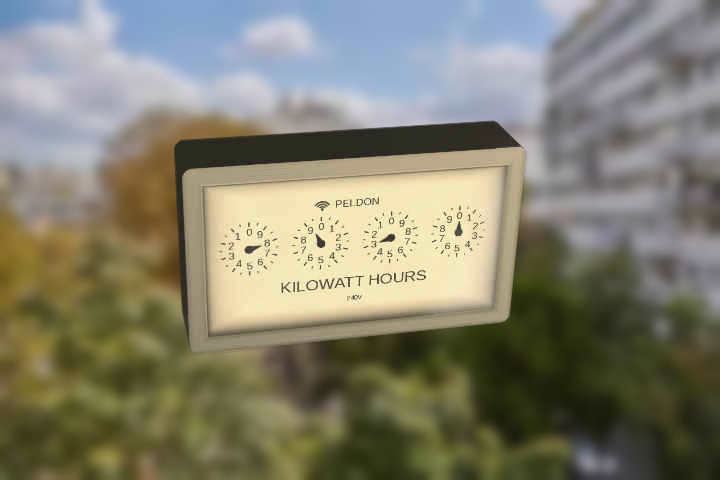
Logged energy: 7930 kWh
